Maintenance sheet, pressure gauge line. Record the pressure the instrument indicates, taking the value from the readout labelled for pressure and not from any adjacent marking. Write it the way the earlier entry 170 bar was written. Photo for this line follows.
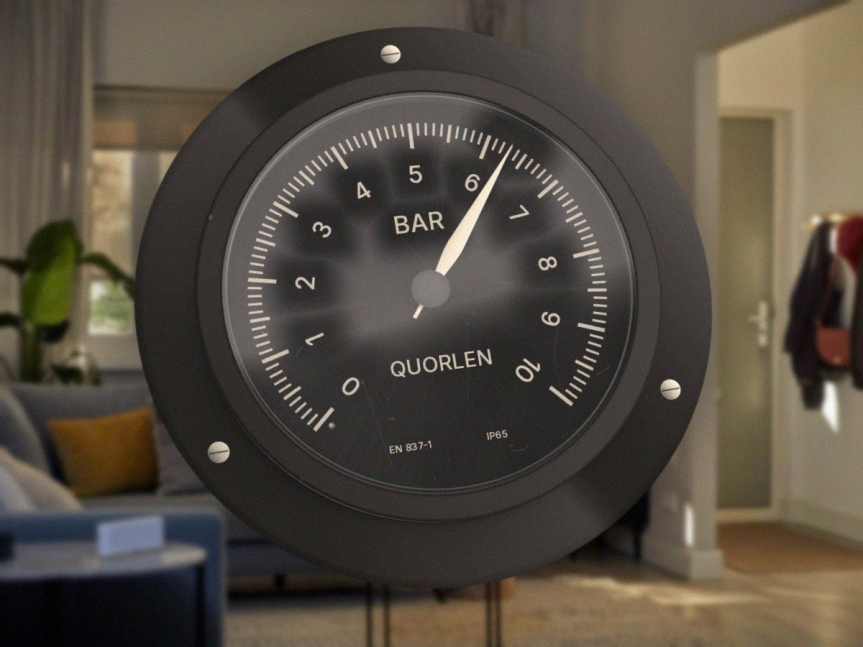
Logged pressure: 6.3 bar
